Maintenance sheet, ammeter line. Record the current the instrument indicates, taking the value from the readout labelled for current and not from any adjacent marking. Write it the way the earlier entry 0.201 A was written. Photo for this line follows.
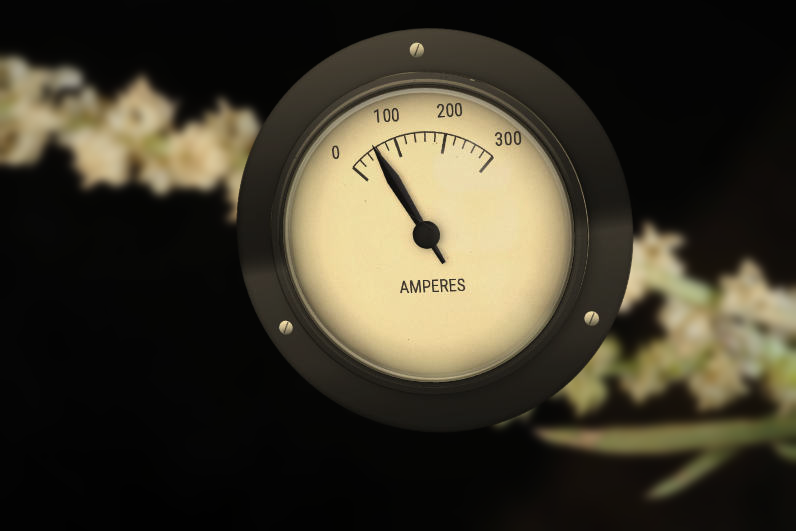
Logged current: 60 A
